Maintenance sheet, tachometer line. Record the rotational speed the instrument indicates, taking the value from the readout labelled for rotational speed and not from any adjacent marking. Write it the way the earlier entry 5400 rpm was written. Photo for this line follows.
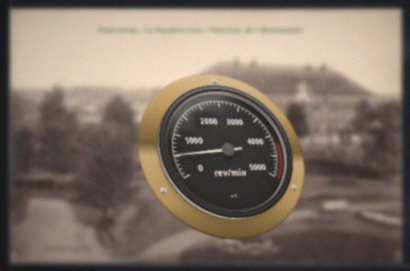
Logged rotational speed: 500 rpm
